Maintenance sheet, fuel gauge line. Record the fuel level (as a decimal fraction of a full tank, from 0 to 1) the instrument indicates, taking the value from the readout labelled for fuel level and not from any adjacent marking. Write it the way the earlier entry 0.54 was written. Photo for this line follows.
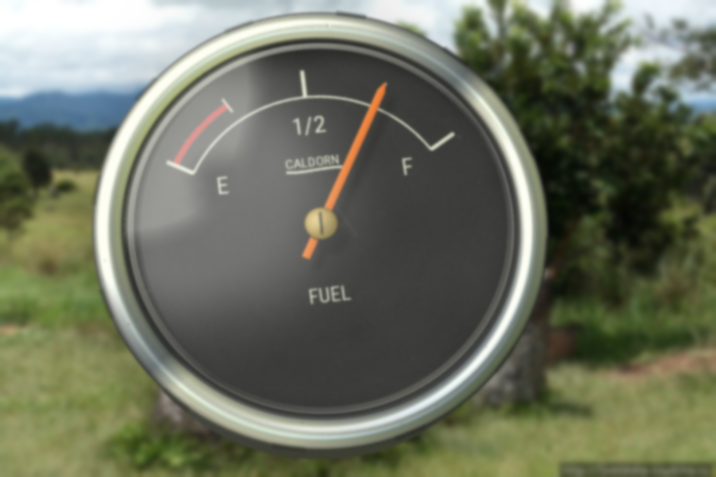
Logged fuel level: 0.75
